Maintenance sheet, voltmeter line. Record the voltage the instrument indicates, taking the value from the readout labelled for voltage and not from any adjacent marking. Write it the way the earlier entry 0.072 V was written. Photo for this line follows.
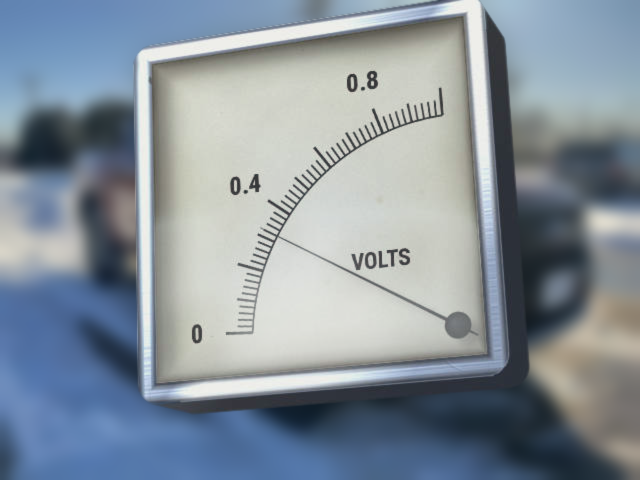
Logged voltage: 0.32 V
